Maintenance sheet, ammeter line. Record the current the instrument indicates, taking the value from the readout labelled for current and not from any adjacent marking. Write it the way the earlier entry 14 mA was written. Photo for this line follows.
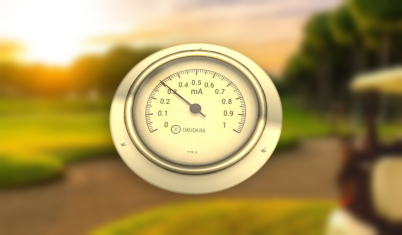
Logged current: 0.3 mA
